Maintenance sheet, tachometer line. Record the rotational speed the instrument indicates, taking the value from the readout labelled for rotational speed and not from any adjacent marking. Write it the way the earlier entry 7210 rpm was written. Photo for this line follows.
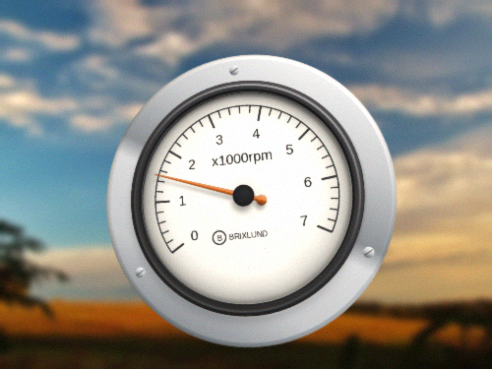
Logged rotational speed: 1500 rpm
